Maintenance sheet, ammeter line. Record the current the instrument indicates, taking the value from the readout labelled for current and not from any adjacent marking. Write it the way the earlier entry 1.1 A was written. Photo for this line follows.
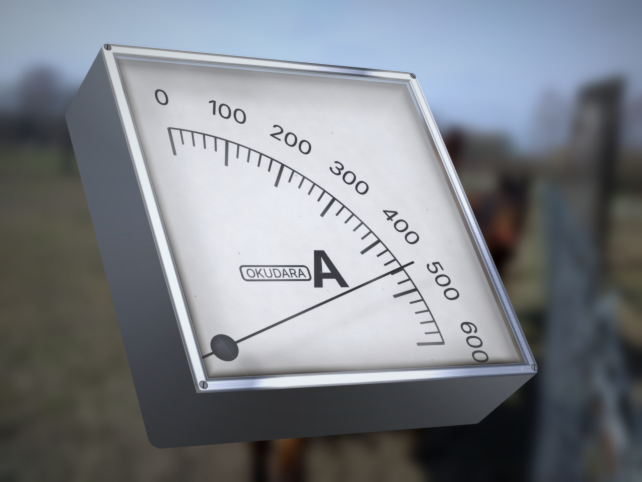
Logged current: 460 A
